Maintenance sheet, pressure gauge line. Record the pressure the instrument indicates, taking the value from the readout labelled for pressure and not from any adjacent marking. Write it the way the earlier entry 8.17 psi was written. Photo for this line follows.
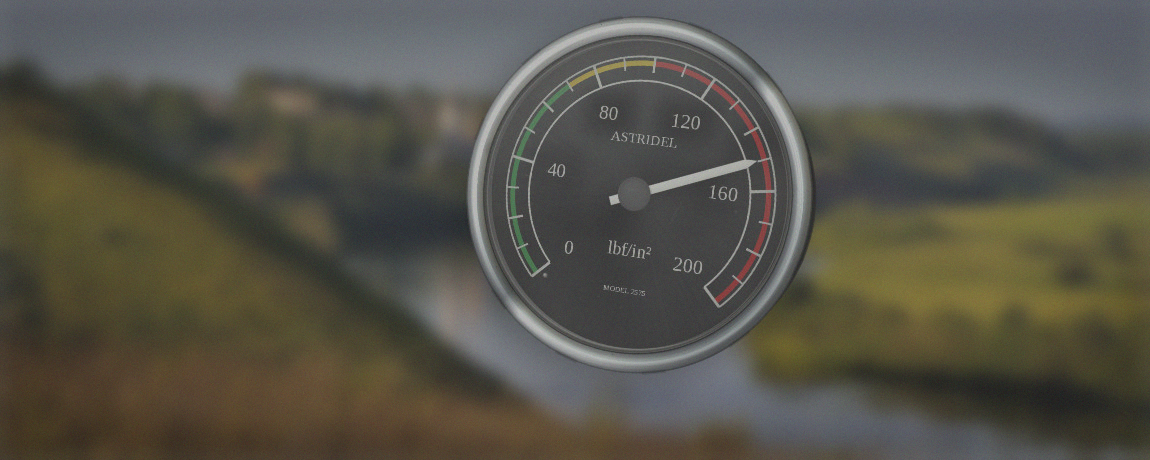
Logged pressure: 150 psi
